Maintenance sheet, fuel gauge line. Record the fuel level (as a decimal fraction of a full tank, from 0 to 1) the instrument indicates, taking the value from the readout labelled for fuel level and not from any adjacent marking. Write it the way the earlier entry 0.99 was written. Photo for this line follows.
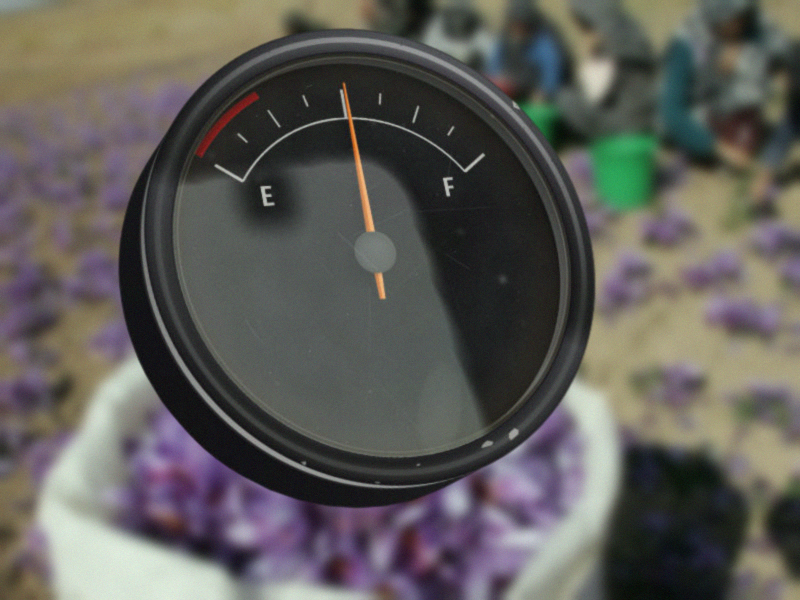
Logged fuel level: 0.5
